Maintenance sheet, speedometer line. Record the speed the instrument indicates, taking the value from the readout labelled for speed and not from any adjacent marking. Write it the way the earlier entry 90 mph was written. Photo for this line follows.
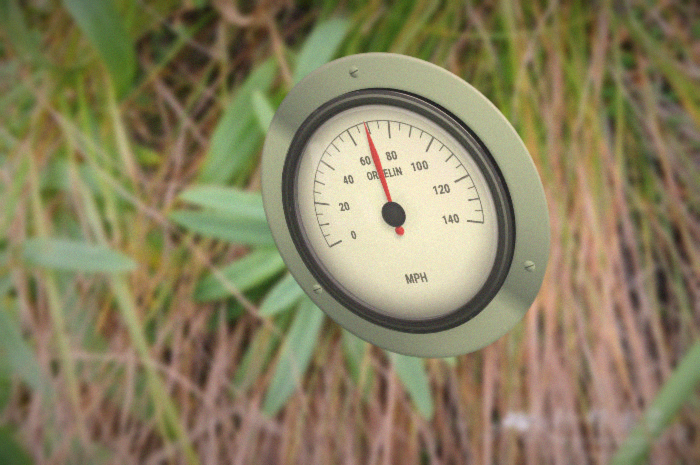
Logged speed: 70 mph
